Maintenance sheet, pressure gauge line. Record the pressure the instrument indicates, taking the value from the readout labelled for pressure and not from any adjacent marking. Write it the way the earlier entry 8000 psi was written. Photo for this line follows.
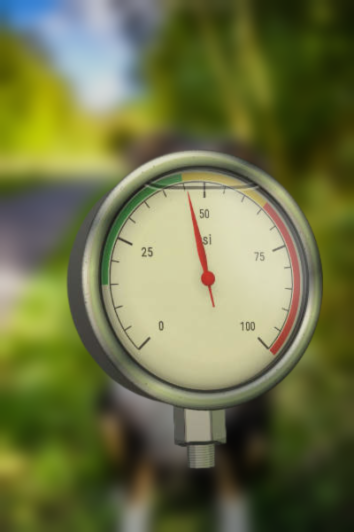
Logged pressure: 45 psi
